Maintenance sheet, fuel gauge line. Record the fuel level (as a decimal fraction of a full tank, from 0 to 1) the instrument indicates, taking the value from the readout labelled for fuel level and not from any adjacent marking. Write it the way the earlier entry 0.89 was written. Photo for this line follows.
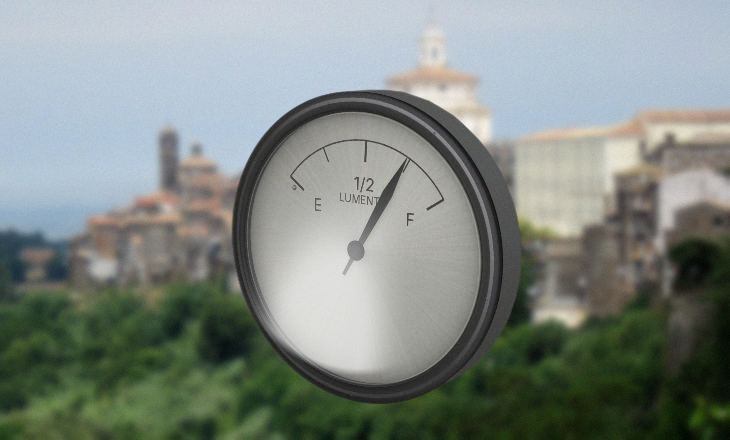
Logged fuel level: 0.75
